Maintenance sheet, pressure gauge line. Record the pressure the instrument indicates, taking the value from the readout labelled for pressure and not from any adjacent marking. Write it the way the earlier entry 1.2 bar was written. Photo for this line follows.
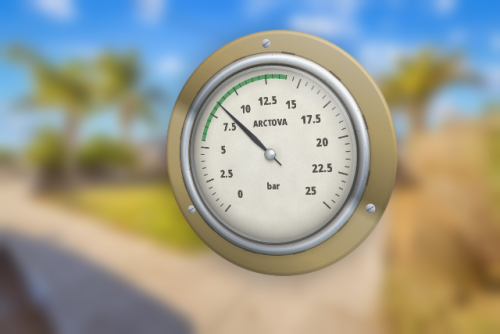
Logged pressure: 8.5 bar
